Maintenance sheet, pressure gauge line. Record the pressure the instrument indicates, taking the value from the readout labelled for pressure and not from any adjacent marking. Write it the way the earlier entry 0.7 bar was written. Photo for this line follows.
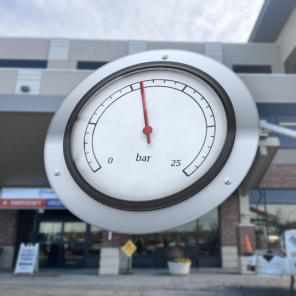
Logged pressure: 11 bar
